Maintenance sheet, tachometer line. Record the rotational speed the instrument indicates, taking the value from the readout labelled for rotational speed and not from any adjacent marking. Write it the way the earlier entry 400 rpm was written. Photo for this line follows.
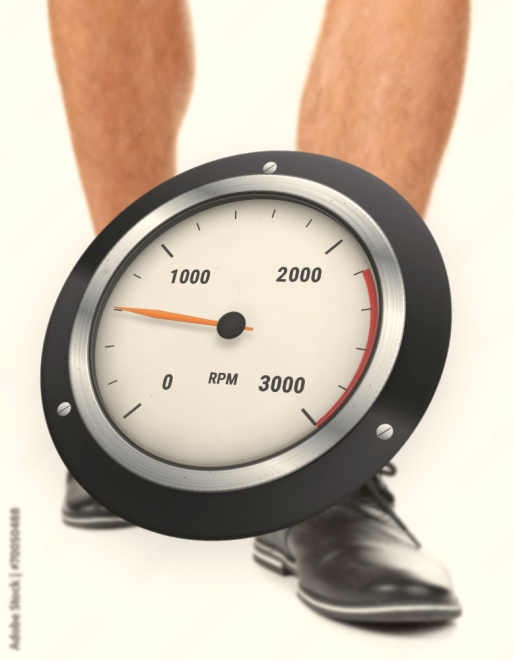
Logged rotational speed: 600 rpm
